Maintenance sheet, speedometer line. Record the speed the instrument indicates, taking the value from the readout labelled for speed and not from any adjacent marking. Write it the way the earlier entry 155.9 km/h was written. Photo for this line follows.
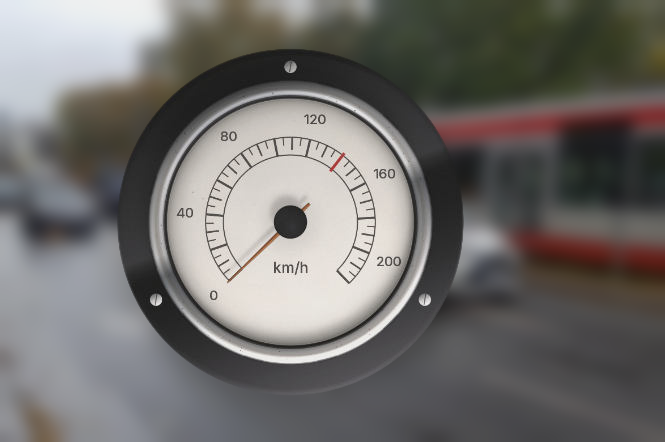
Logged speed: 0 km/h
